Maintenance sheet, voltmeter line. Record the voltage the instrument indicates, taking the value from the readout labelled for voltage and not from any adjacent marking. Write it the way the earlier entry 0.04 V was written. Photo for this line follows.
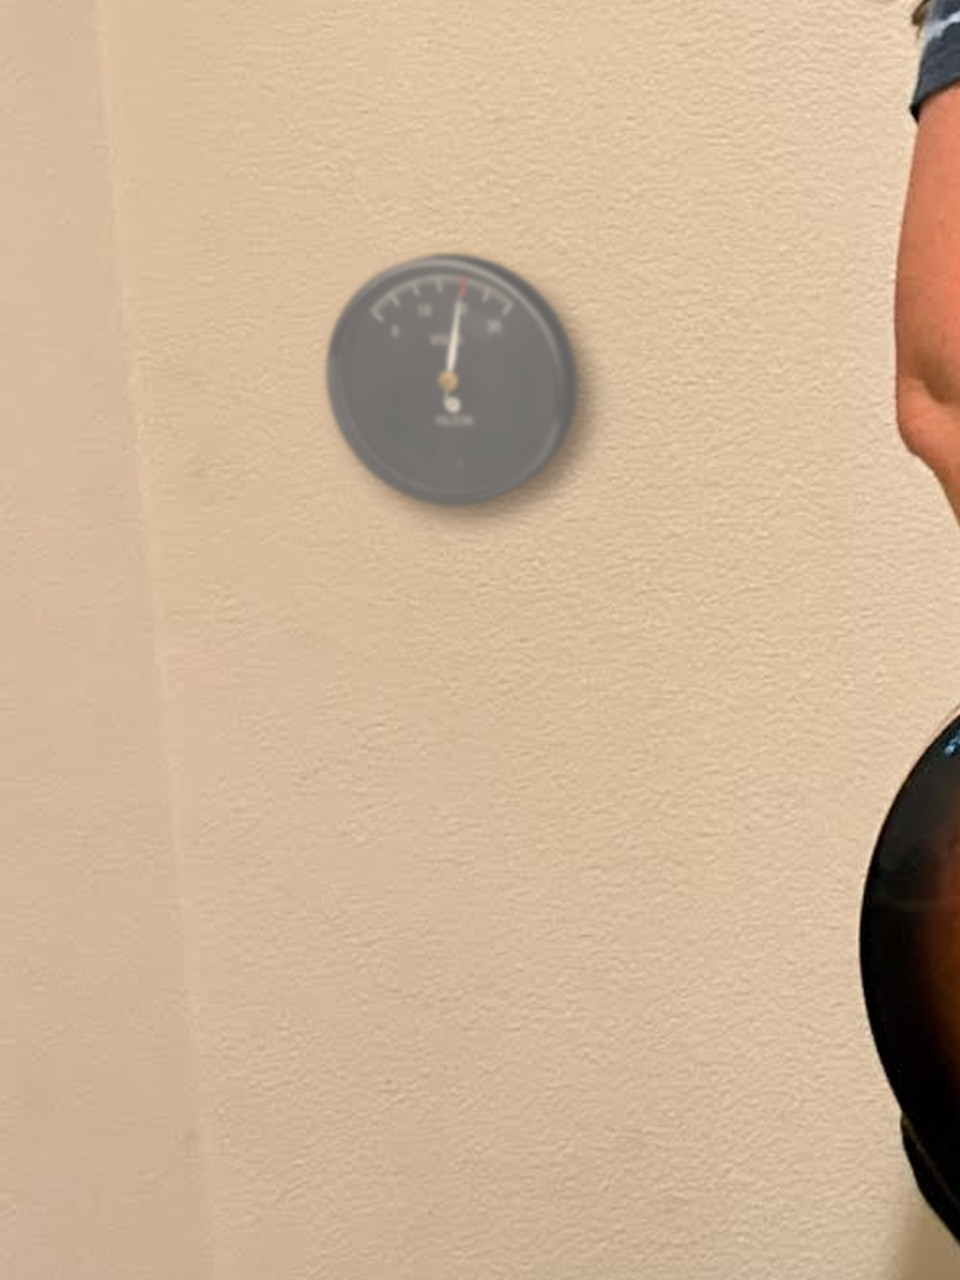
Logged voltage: 20 V
